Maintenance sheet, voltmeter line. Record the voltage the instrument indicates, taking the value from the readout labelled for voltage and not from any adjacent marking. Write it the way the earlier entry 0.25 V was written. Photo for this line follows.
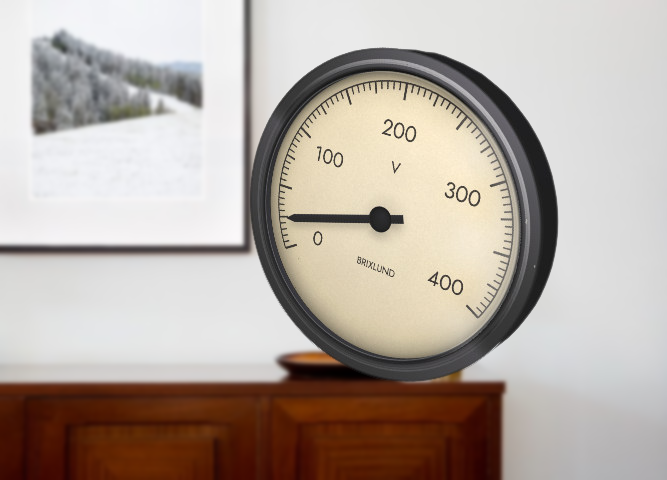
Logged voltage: 25 V
